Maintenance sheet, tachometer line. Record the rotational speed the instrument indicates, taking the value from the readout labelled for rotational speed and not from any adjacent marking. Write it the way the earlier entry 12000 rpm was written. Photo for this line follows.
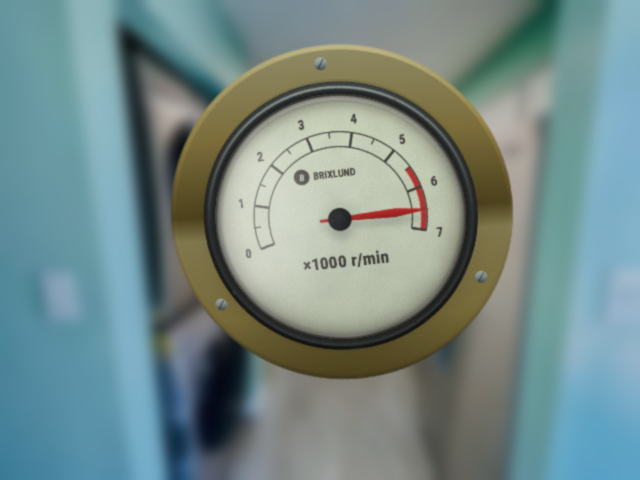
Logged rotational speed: 6500 rpm
